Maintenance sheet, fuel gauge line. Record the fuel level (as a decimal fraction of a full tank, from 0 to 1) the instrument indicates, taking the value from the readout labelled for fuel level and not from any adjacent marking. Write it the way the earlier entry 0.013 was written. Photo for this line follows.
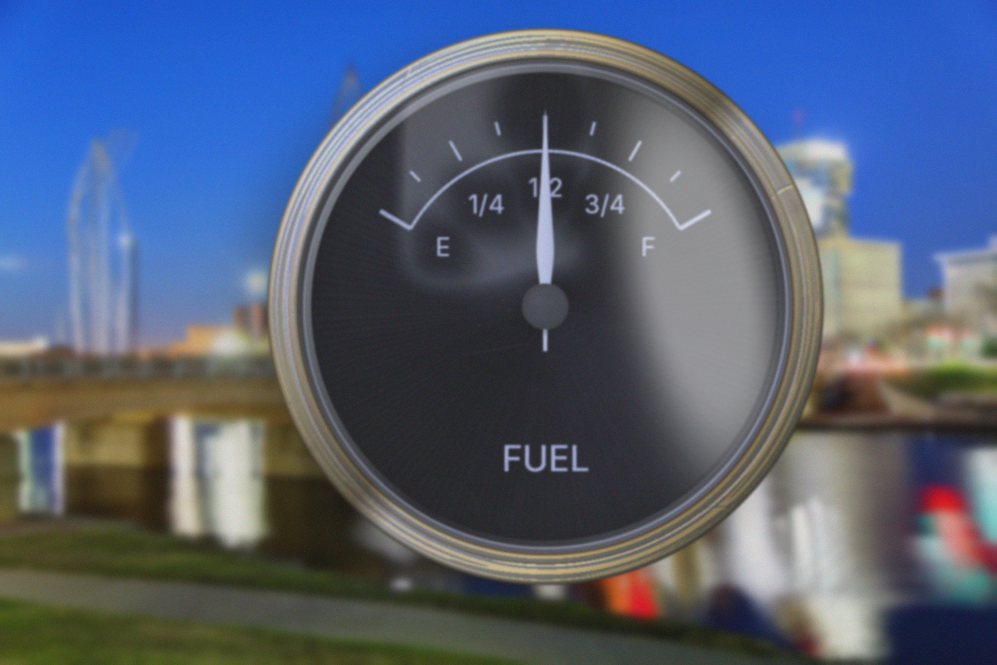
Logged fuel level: 0.5
